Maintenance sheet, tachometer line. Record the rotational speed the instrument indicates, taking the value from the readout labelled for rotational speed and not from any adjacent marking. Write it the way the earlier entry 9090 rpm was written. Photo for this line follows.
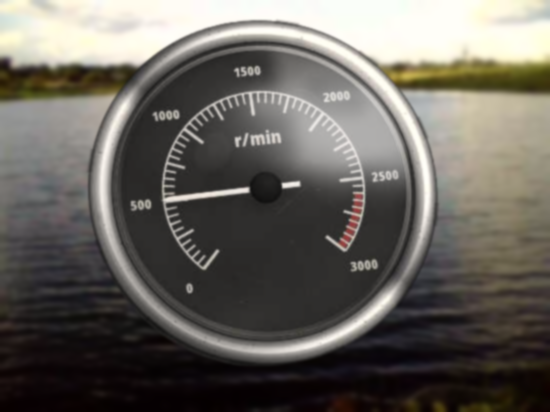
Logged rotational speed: 500 rpm
